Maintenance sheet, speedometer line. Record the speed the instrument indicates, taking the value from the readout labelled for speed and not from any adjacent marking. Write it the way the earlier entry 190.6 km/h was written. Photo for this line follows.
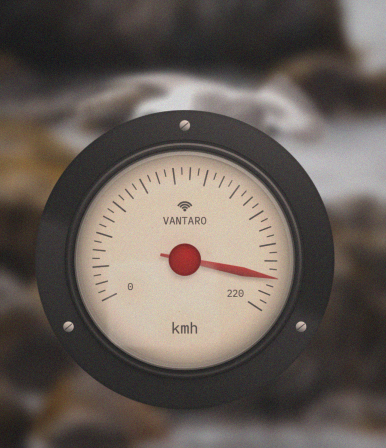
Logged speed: 200 km/h
